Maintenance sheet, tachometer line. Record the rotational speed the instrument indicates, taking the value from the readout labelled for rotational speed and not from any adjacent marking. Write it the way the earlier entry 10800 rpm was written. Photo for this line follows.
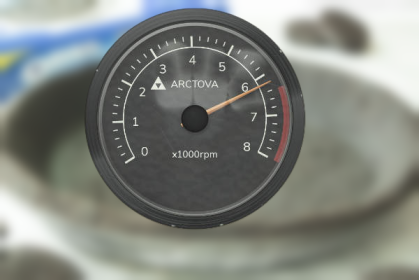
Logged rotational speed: 6200 rpm
